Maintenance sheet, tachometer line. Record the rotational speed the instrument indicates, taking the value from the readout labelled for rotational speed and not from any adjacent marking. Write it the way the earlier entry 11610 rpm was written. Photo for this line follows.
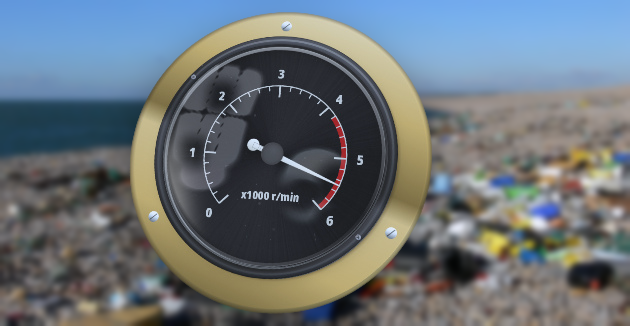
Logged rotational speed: 5500 rpm
